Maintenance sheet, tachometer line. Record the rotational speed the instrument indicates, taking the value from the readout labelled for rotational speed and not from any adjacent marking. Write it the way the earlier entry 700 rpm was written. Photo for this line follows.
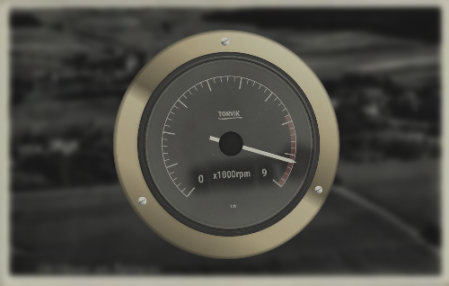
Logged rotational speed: 8200 rpm
